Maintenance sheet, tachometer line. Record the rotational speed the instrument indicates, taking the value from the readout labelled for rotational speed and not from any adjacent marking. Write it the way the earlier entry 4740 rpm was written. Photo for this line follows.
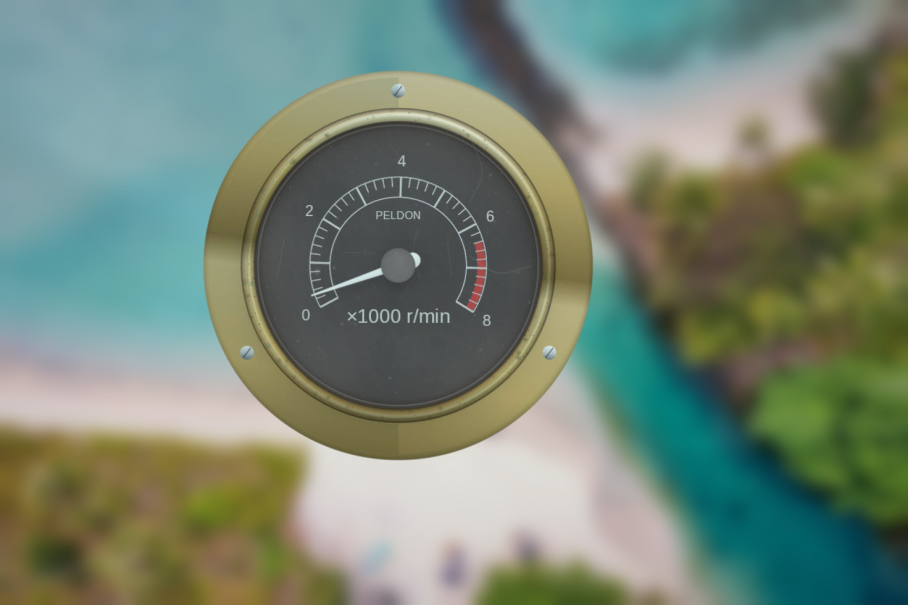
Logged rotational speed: 300 rpm
